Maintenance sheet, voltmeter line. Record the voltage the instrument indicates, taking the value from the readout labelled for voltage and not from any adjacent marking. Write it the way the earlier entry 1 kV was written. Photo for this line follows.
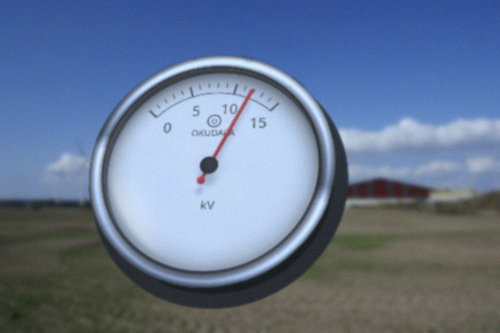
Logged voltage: 12 kV
